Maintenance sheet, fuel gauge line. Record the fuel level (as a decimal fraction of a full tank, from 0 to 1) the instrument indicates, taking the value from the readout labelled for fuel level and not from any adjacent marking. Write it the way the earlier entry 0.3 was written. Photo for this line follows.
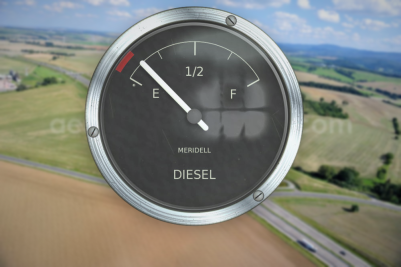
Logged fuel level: 0.125
